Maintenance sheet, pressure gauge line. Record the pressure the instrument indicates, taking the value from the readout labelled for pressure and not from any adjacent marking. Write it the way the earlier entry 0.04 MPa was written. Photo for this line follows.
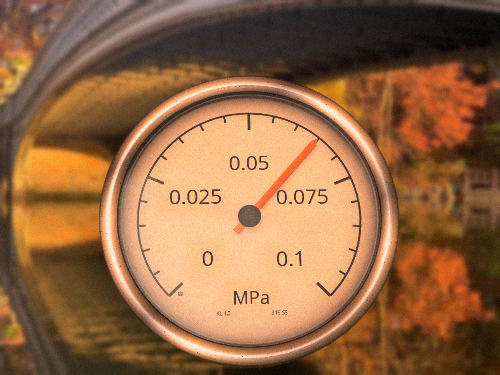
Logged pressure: 0.065 MPa
